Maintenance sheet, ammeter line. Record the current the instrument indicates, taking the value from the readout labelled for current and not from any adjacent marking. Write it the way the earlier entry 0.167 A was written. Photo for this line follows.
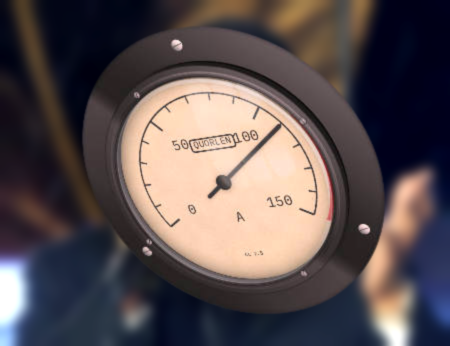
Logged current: 110 A
